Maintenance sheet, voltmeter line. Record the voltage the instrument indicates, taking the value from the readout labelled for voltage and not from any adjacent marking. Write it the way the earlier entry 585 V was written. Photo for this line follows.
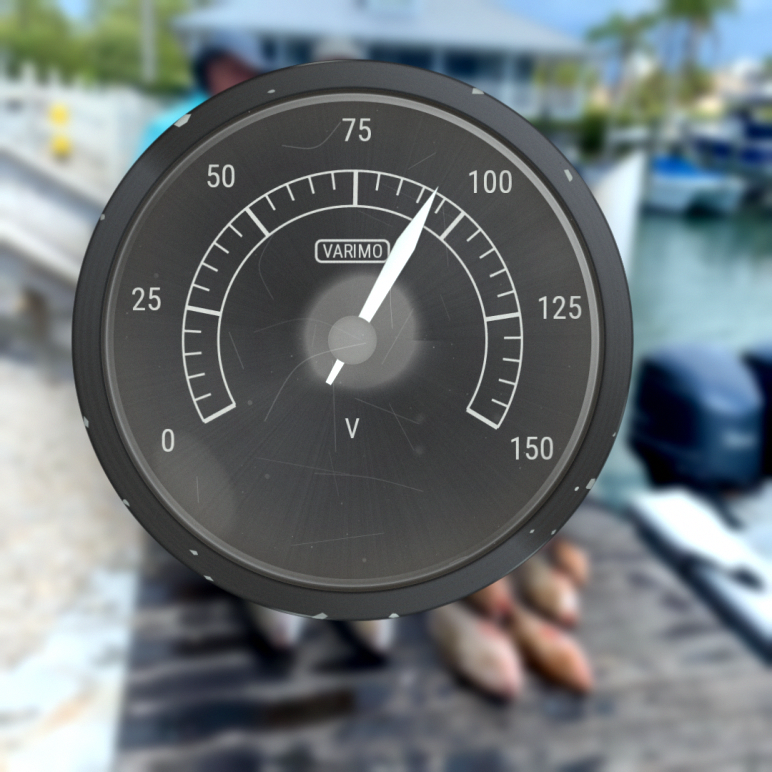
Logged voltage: 92.5 V
